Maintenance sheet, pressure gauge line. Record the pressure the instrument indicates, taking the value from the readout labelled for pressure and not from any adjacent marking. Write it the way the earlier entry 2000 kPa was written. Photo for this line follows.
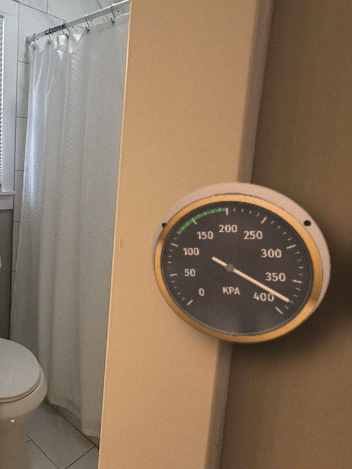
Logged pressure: 380 kPa
